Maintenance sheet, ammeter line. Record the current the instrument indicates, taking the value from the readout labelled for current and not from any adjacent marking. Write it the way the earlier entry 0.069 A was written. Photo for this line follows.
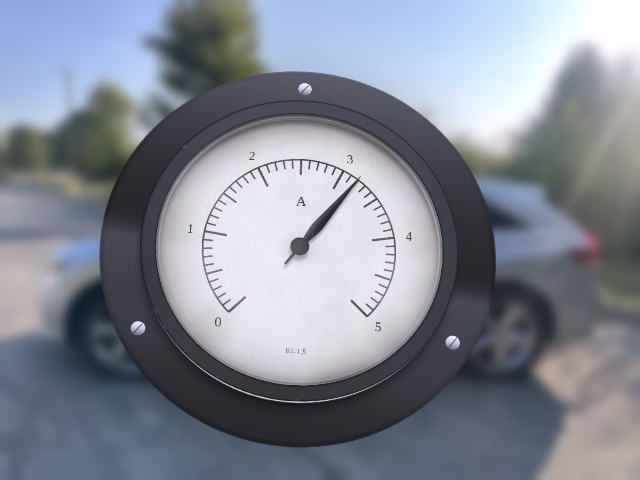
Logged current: 3.2 A
